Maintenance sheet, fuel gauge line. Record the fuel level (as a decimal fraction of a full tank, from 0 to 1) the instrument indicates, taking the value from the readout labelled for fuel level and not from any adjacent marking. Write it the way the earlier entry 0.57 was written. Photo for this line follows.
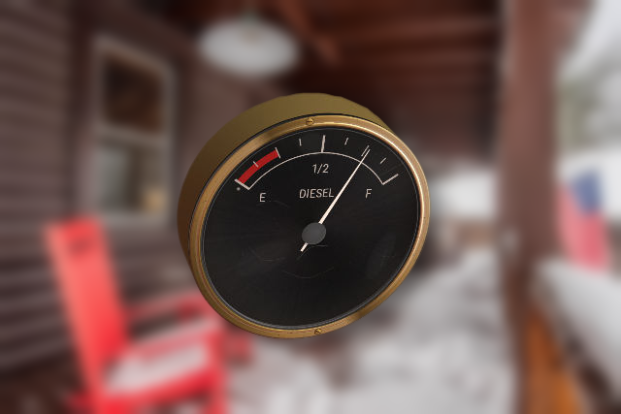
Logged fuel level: 0.75
